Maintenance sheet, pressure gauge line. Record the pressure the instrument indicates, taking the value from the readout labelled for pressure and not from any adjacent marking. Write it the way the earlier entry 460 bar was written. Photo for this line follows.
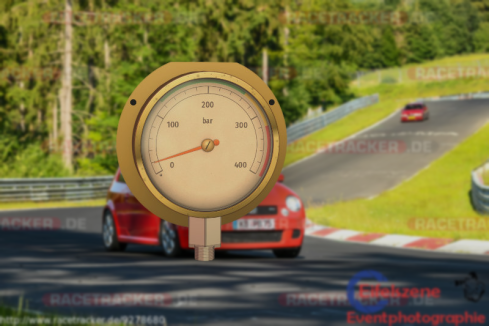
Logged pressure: 20 bar
